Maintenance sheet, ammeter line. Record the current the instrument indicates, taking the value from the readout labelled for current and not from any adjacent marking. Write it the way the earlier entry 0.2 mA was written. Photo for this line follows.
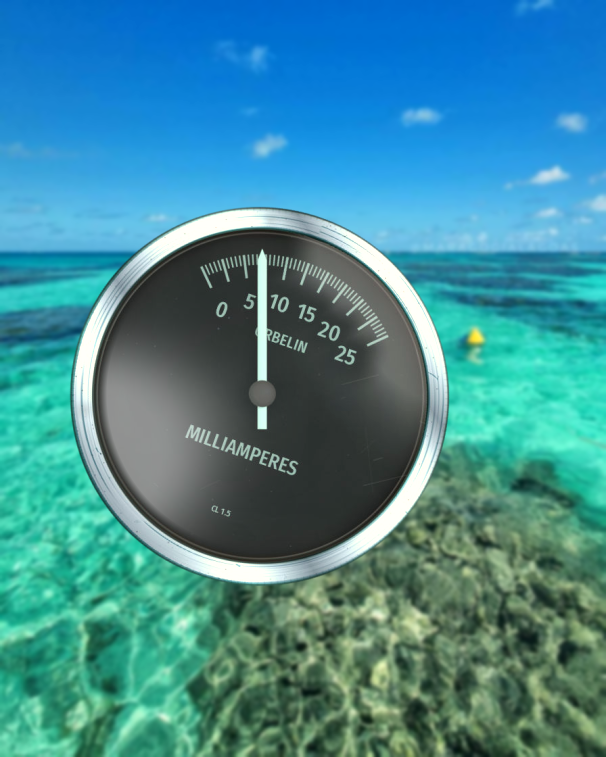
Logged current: 7 mA
